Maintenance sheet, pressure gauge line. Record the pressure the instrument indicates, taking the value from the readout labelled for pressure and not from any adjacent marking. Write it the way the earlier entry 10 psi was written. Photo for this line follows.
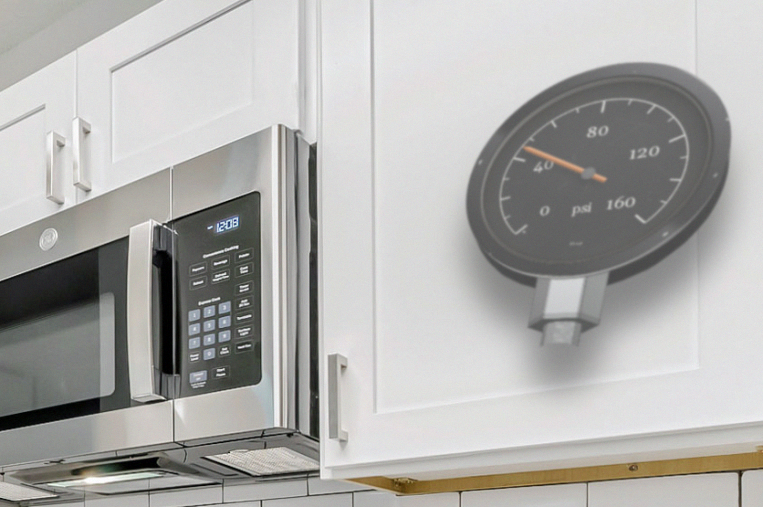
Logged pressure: 45 psi
